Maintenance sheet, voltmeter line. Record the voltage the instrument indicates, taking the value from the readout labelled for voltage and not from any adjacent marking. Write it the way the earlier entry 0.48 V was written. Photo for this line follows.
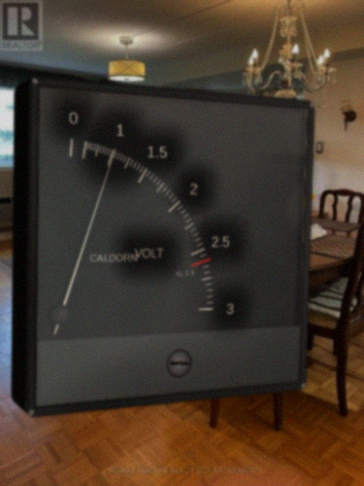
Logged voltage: 1 V
